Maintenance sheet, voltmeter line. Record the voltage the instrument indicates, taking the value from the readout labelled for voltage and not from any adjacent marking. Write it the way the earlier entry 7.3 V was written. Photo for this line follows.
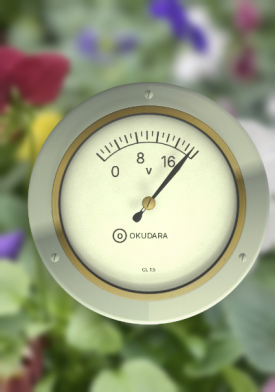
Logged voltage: 19 V
